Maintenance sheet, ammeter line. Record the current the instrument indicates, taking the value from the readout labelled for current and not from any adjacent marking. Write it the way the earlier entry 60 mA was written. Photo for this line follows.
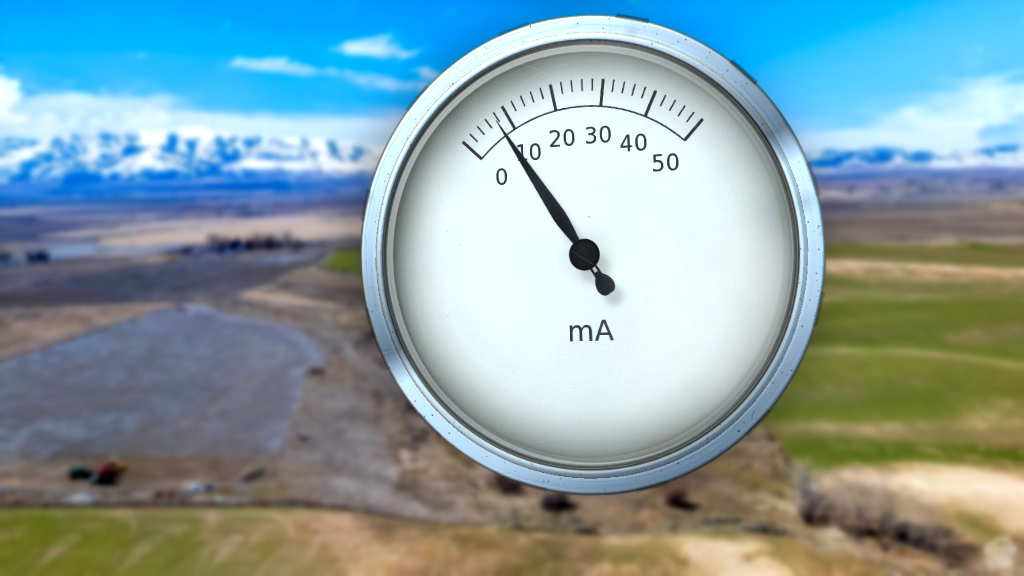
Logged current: 8 mA
